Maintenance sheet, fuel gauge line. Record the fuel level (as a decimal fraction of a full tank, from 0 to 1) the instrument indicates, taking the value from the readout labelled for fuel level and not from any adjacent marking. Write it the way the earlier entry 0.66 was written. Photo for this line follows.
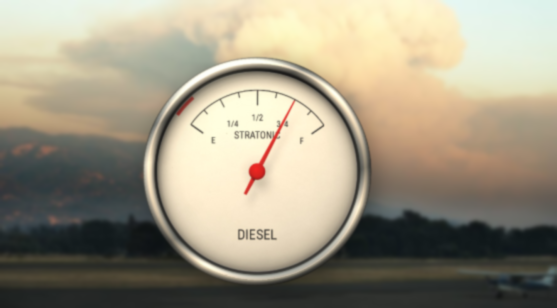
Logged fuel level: 0.75
